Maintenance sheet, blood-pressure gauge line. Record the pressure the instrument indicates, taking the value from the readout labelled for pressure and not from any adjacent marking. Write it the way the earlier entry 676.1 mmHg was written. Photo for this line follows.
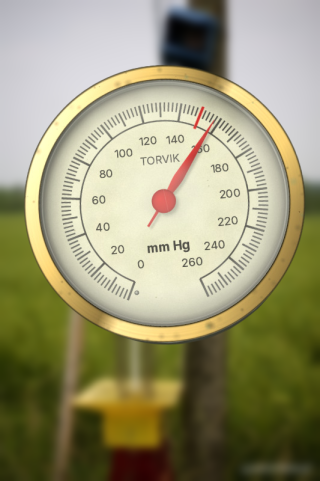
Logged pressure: 158 mmHg
